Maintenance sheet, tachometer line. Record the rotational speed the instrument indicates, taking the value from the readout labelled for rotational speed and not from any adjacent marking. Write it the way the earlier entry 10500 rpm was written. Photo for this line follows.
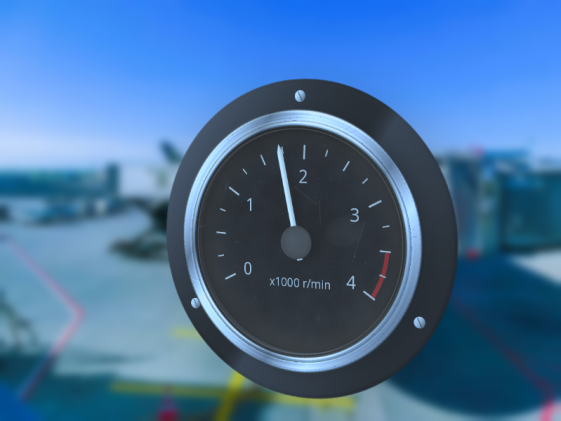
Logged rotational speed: 1750 rpm
